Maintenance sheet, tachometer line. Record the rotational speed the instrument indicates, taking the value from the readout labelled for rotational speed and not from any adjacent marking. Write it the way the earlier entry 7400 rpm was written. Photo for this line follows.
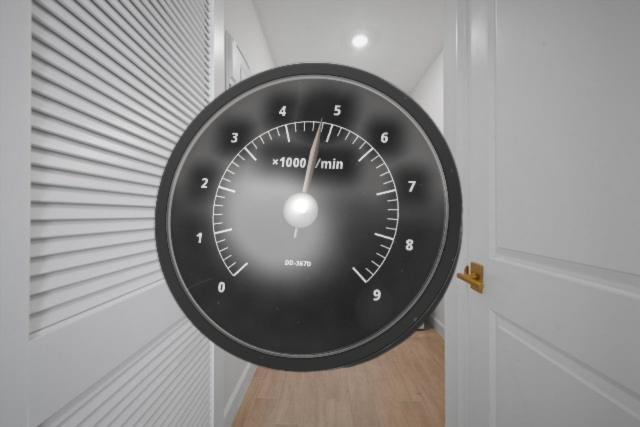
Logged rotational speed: 4800 rpm
